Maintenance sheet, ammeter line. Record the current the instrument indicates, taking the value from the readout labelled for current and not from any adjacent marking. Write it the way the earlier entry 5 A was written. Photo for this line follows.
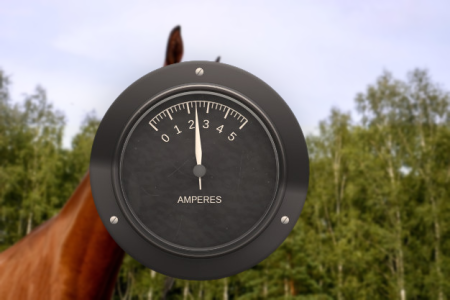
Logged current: 2.4 A
